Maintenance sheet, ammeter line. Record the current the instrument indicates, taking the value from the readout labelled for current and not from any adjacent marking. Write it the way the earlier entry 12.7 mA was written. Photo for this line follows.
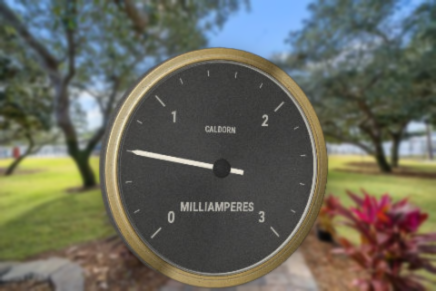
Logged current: 0.6 mA
